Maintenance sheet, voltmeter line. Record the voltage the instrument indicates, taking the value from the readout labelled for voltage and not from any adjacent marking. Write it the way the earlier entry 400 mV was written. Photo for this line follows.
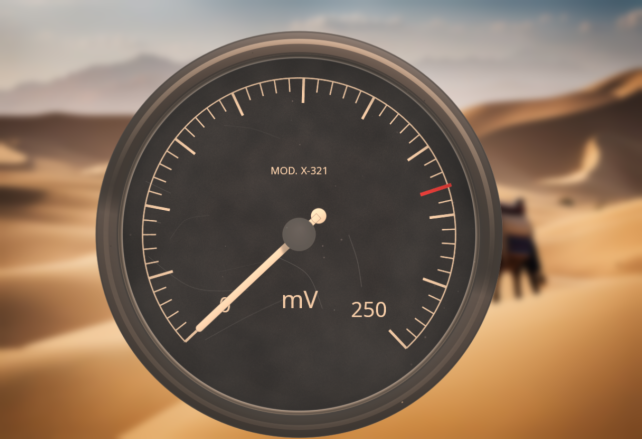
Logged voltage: 0 mV
